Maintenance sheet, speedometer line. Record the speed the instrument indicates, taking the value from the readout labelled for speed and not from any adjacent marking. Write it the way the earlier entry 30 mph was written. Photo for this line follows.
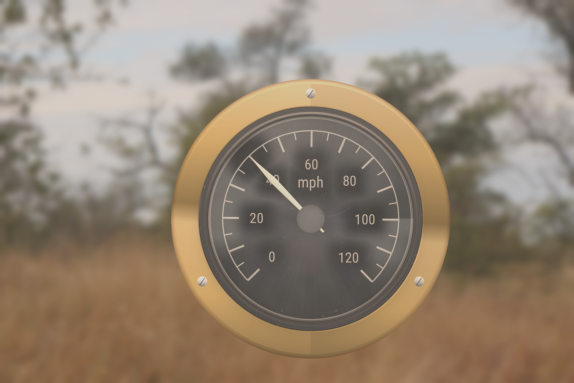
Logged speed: 40 mph
